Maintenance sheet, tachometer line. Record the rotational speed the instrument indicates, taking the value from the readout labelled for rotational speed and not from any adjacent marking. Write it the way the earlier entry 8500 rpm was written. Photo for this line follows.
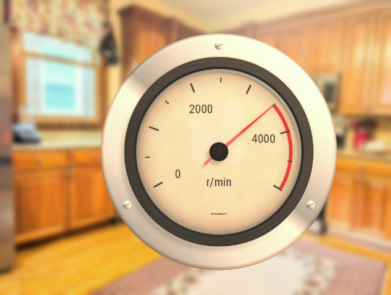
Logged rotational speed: 3500 rpm
